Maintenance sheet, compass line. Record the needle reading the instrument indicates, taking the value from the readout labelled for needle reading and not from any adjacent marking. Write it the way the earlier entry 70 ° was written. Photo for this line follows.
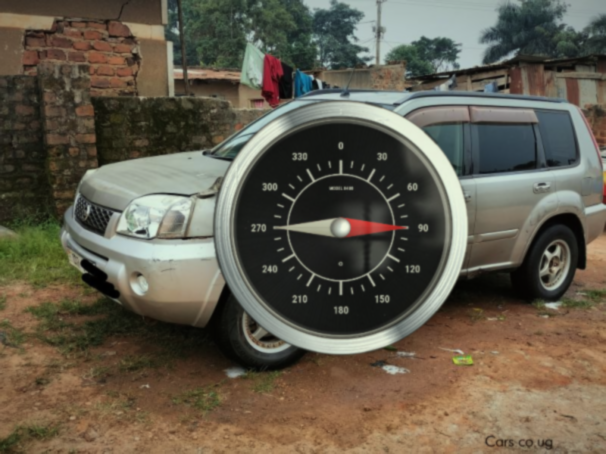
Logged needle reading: 90 °
